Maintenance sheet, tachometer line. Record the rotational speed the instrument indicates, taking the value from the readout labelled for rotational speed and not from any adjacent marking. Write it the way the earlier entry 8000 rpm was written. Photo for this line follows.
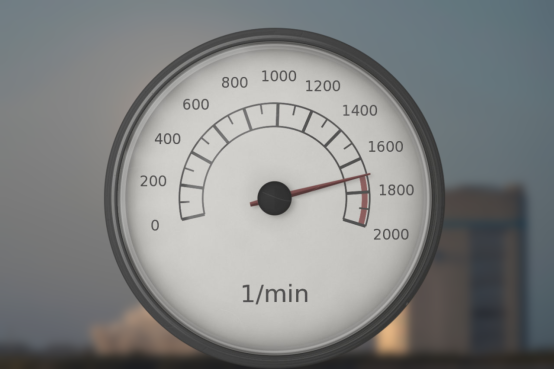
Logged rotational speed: 1700 rpm
